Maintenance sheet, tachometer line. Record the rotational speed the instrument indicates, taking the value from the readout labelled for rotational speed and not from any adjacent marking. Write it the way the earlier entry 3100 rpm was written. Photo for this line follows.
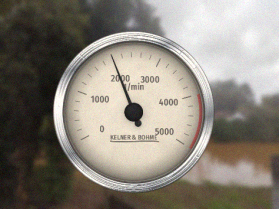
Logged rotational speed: 2000 rpm
